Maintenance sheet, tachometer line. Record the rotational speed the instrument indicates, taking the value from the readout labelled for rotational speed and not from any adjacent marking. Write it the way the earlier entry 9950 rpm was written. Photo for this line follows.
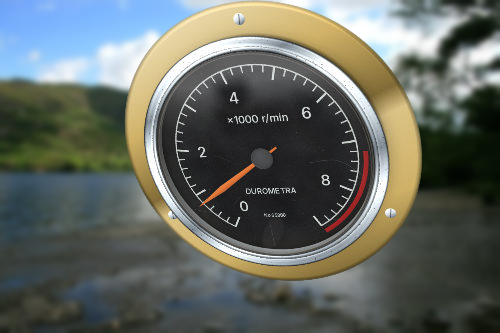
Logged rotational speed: 800 rpm
